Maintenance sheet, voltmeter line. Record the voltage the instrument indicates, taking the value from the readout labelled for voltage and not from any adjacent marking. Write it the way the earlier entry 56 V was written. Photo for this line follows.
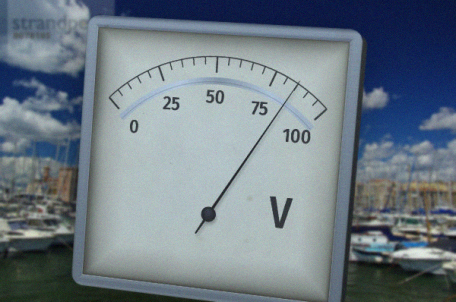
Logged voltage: 85 V
